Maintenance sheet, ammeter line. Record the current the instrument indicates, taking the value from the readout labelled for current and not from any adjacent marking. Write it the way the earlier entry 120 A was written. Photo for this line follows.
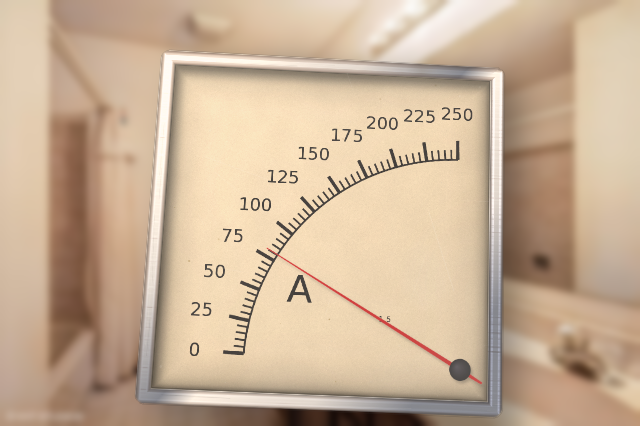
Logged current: 80 A
